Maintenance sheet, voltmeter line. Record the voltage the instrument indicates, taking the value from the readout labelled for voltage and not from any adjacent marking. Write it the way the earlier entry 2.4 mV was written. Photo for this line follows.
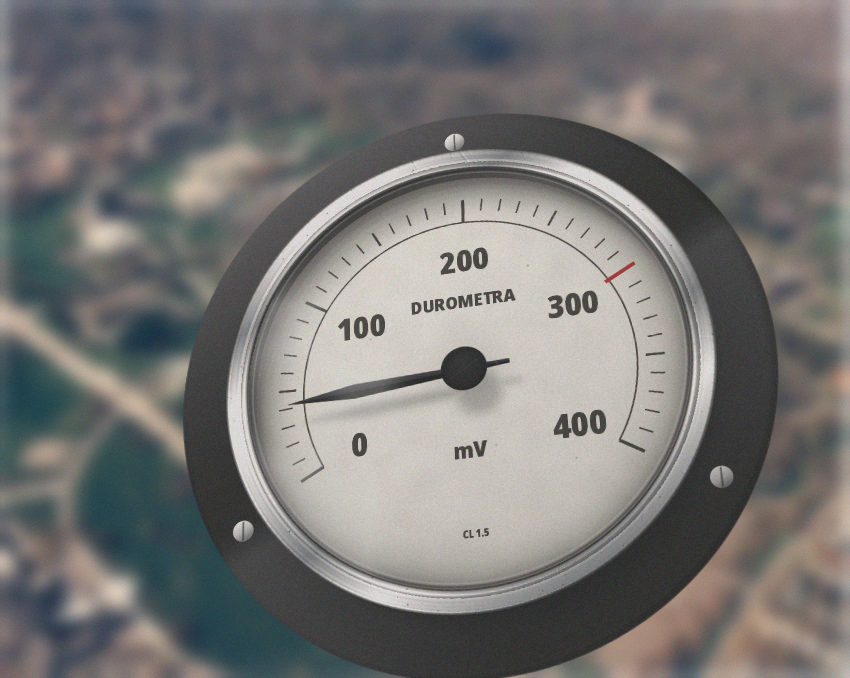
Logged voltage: 40 mV
